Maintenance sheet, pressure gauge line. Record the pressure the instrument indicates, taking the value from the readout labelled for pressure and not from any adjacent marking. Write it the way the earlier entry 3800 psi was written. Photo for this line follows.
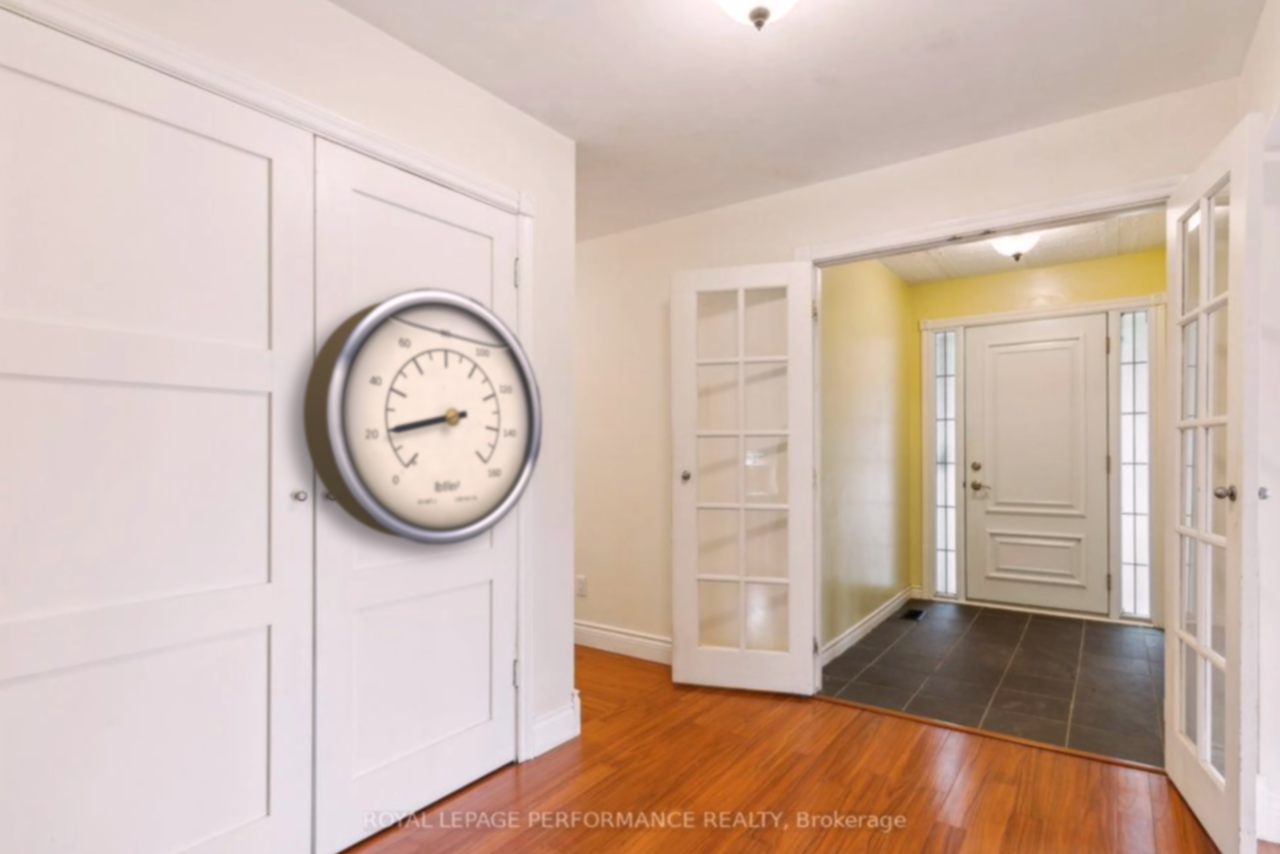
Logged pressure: 20 psi
